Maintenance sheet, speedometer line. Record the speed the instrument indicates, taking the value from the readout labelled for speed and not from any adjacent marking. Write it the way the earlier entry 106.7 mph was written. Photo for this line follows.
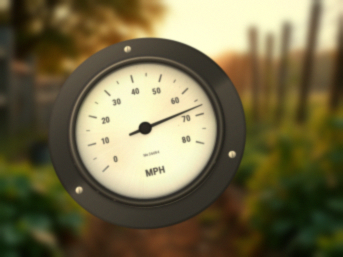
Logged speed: 67.5 mph
